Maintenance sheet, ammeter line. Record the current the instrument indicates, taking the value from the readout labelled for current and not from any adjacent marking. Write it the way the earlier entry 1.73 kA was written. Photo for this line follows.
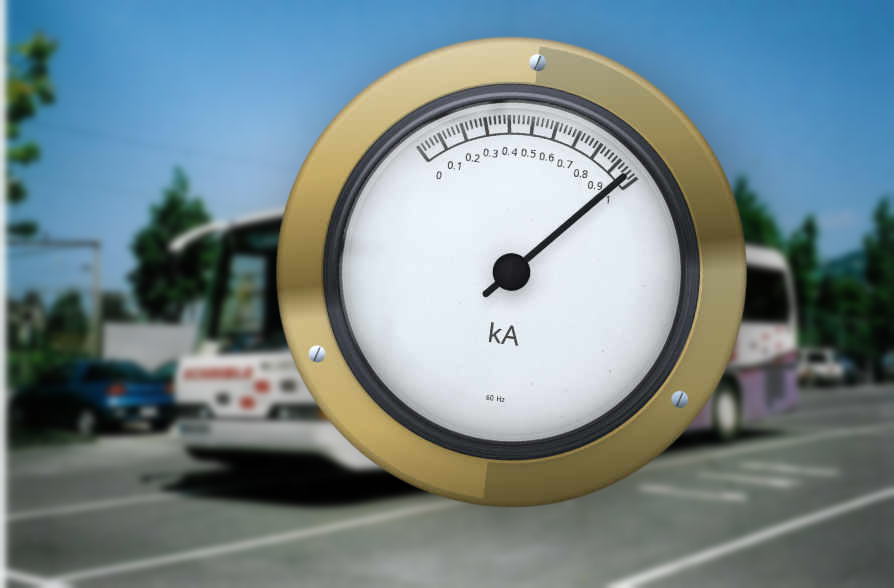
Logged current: 0.96 kA
